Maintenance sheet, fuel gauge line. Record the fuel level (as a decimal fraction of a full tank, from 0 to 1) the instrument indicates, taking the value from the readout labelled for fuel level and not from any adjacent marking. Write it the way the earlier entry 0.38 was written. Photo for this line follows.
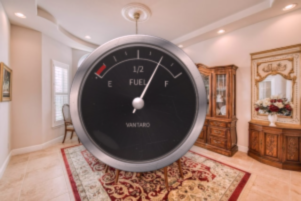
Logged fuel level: 0.75
